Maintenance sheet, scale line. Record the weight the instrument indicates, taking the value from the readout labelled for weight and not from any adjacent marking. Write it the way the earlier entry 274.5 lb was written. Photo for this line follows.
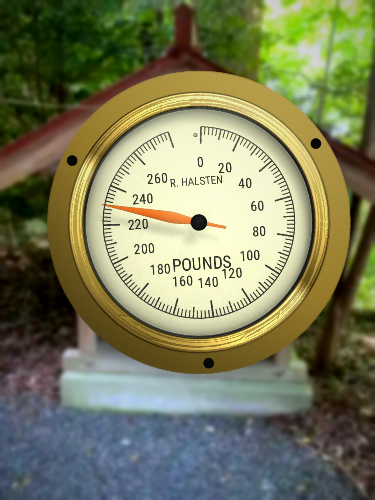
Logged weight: 230 lb
